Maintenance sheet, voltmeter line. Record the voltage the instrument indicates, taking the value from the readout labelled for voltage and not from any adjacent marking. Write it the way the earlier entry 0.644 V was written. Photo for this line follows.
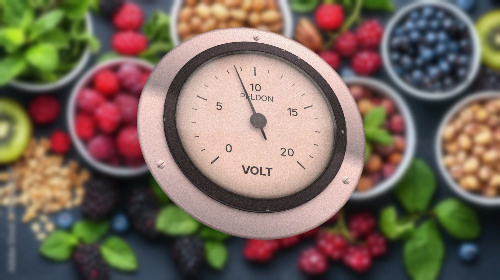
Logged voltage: 8.5 V
